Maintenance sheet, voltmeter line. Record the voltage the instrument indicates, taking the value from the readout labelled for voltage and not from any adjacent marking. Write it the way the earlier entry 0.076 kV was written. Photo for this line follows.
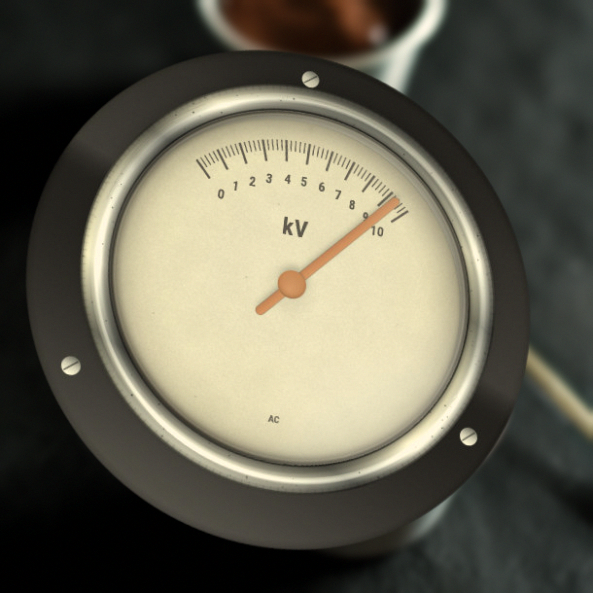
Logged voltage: 9.4 kV
